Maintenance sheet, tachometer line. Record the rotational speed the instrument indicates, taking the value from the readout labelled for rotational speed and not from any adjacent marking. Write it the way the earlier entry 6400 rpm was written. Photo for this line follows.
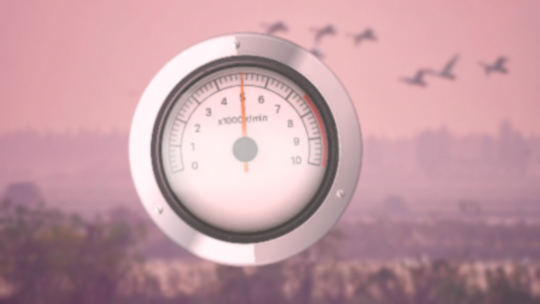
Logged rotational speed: 5000 rpm
